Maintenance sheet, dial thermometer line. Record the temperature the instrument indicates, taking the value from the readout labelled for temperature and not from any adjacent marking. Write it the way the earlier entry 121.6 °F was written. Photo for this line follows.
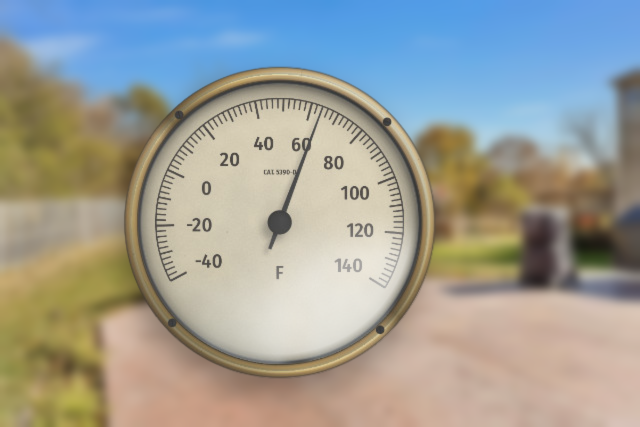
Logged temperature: 64 °F
